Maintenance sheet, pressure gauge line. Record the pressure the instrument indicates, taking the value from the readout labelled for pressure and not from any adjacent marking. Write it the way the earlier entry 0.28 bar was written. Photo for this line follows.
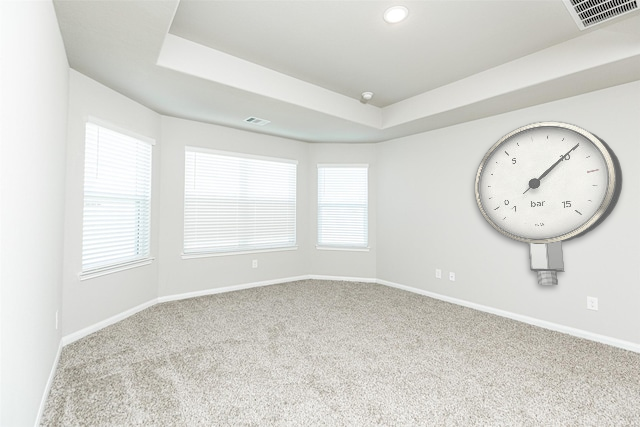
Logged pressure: 10 bar
